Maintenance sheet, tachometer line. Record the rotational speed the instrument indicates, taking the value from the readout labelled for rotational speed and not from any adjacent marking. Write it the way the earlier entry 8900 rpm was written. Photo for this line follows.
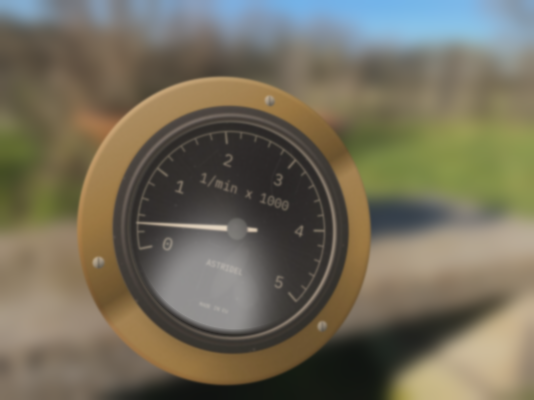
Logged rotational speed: 300 rpm
